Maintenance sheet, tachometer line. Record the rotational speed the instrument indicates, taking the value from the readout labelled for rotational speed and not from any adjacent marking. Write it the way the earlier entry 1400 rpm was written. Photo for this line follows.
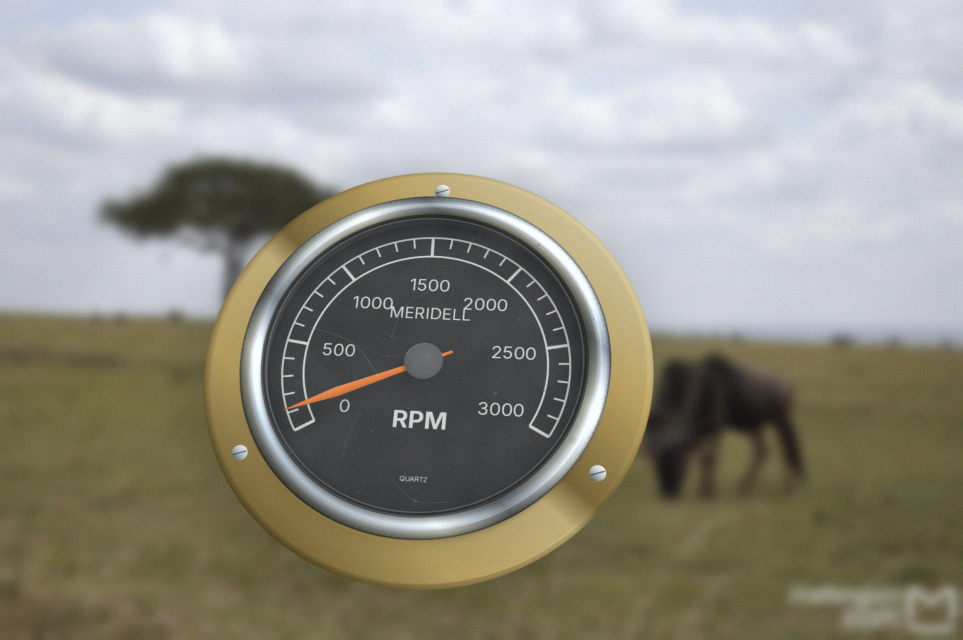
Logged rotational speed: 100 rpm
